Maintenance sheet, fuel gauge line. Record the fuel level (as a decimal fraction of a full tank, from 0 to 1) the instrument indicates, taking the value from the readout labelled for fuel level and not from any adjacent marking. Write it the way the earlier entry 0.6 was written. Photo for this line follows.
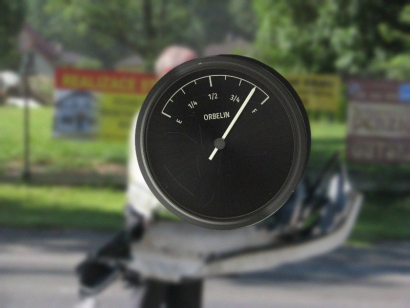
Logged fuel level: 0.875
